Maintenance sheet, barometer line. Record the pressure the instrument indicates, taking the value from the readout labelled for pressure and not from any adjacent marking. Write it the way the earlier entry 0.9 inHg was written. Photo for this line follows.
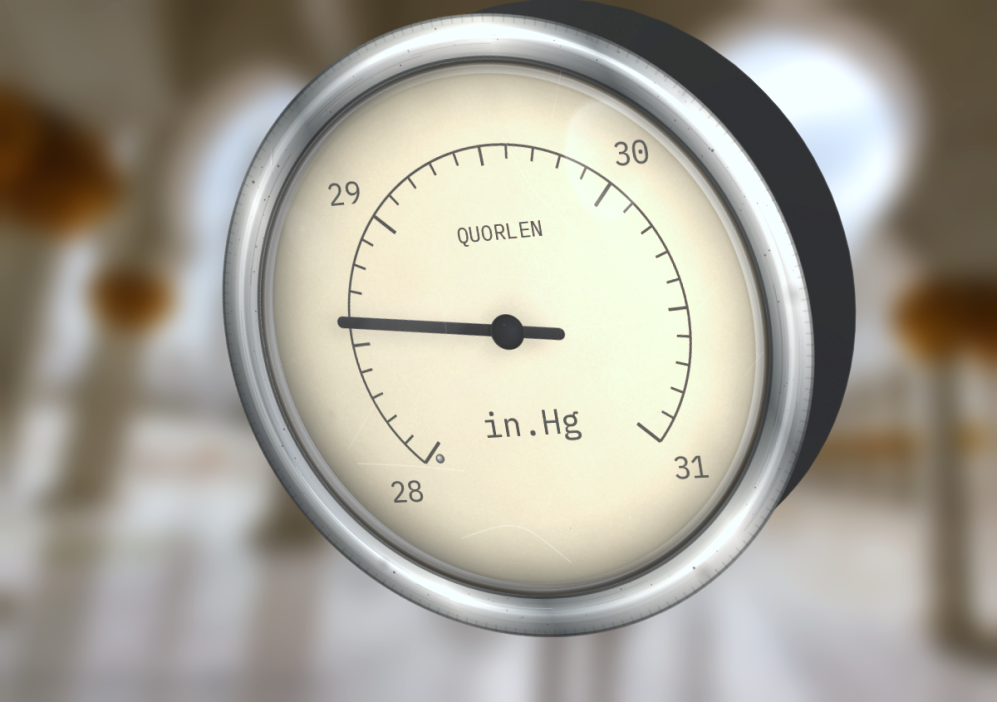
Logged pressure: 28.6 inHg
